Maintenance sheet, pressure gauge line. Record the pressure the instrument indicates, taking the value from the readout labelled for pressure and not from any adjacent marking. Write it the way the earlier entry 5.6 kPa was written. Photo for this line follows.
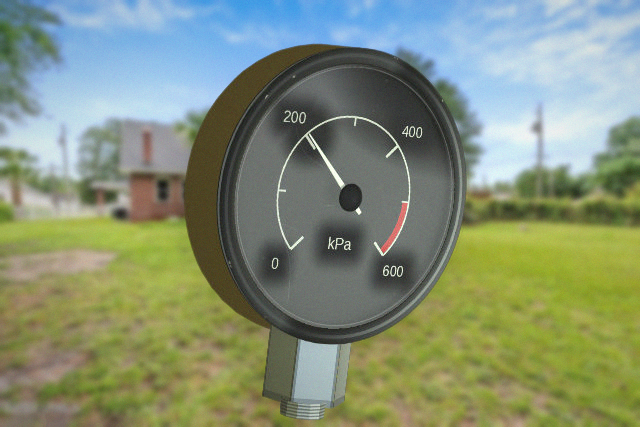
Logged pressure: 200 kPa
